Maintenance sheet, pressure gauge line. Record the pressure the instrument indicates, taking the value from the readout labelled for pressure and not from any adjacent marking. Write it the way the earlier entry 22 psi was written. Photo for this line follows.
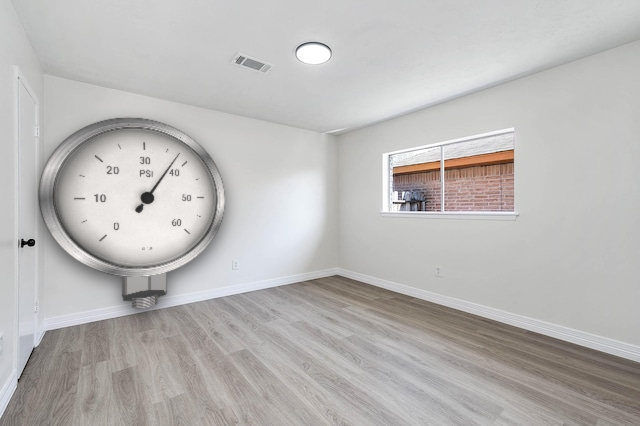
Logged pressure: 37.5 psi
